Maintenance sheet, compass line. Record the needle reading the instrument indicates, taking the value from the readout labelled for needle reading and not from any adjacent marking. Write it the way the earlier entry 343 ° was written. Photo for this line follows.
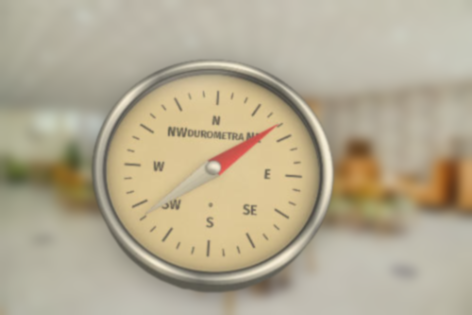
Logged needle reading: 50 °
